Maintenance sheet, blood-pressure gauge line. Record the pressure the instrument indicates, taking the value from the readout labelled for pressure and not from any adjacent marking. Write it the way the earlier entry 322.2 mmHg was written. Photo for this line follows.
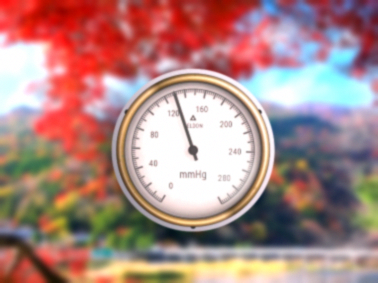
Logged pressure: 130 mmHg
